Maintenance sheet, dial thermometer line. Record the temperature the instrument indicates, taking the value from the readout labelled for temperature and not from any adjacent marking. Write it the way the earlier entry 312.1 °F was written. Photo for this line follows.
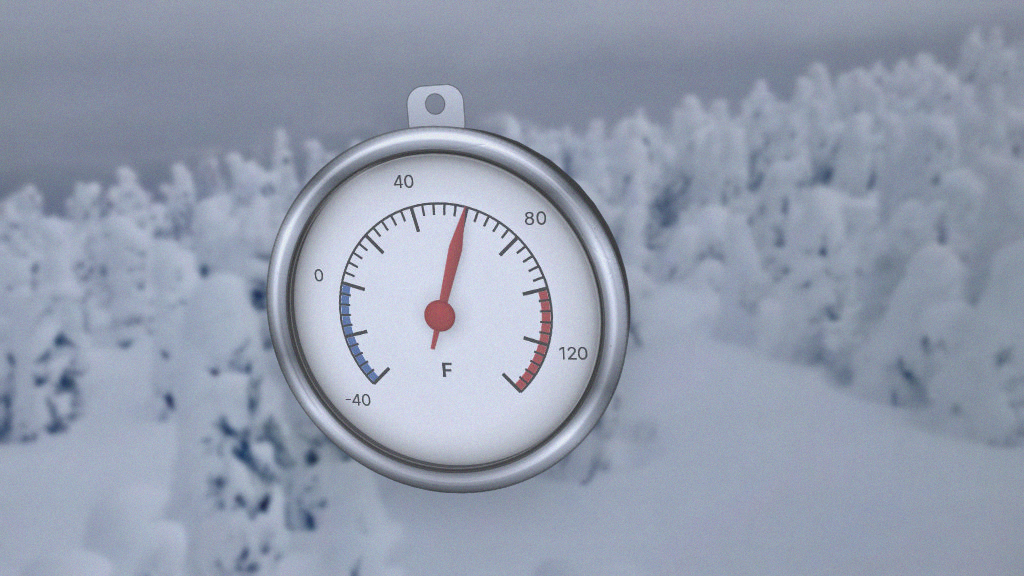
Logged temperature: 60 °F
